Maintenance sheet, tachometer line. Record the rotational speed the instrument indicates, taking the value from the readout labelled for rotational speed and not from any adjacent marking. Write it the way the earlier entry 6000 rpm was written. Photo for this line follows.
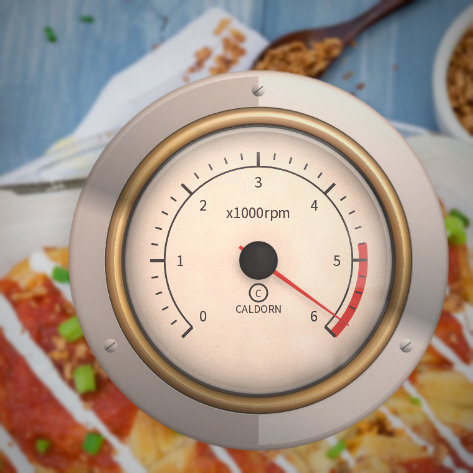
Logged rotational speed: 5800 rpm
